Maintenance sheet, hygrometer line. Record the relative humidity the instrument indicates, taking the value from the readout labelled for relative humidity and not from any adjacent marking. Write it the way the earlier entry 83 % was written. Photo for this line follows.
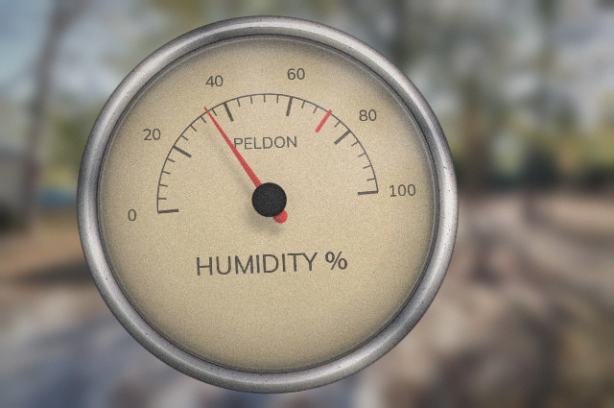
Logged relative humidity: 34 %
